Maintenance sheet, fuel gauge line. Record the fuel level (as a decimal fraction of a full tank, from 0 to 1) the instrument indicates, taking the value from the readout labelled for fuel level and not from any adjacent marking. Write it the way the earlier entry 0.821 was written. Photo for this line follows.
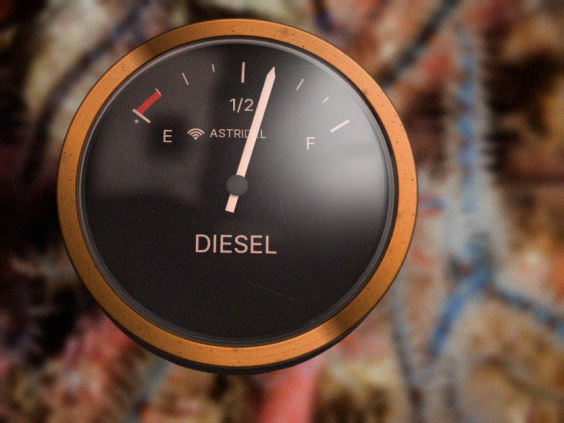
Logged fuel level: 0.625
